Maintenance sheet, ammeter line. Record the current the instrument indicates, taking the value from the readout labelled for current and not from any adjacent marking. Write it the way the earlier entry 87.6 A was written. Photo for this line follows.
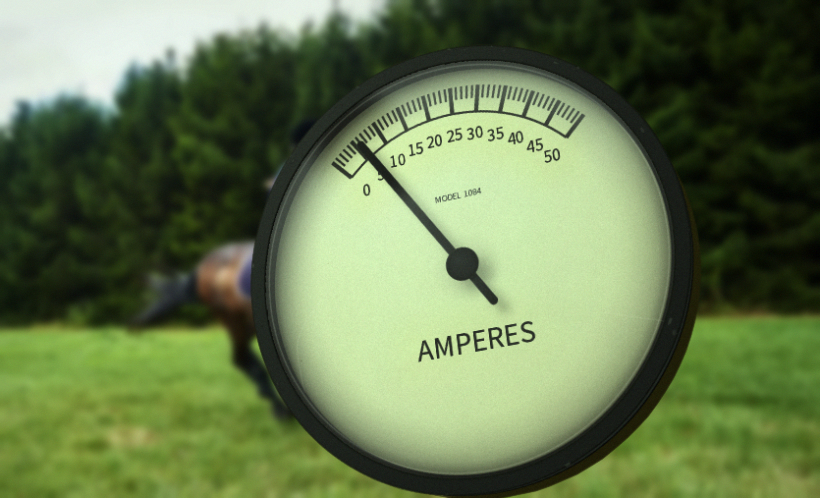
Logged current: 6 A
